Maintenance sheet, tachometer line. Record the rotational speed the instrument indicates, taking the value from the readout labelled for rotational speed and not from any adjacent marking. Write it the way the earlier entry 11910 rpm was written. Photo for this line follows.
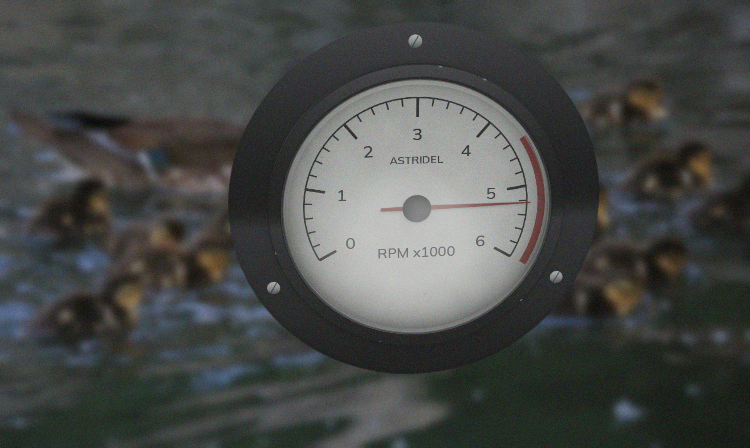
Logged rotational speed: 5200 rpm
